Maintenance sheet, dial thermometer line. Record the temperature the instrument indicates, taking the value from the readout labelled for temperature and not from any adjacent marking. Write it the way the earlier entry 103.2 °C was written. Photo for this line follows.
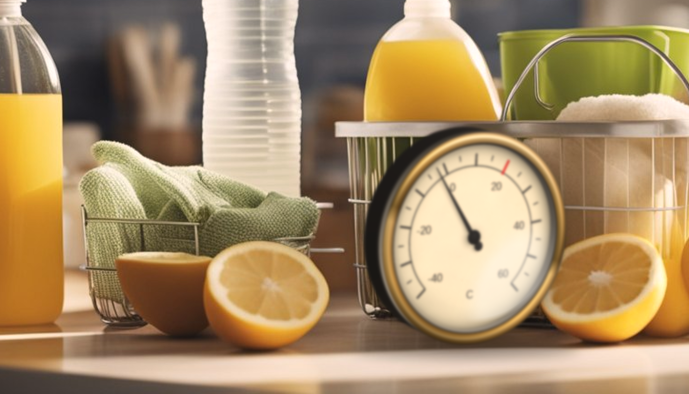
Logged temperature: -2.5 °C
